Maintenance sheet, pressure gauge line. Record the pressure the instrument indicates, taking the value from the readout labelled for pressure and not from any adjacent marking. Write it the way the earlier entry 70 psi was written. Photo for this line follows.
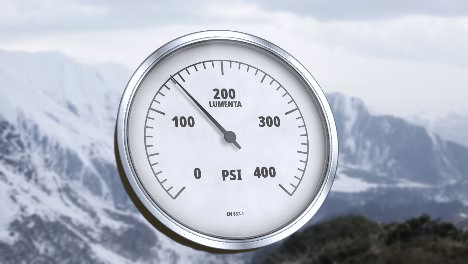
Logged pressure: 140 psi
